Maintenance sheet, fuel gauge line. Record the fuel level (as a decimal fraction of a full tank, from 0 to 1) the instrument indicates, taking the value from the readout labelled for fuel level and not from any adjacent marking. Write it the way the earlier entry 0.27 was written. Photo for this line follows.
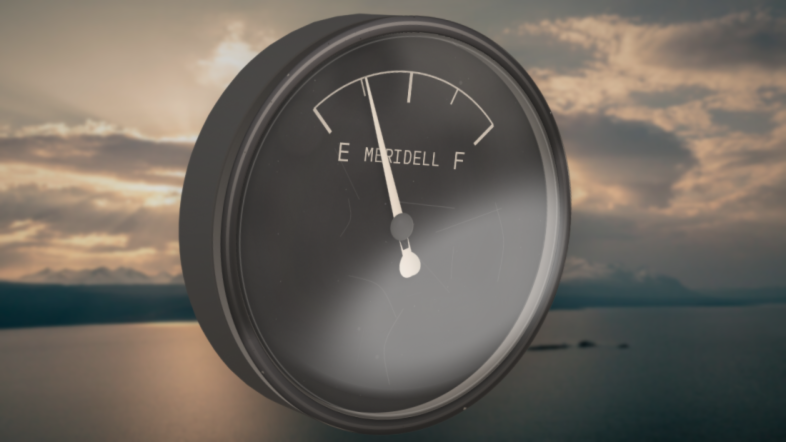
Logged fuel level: 0.25
